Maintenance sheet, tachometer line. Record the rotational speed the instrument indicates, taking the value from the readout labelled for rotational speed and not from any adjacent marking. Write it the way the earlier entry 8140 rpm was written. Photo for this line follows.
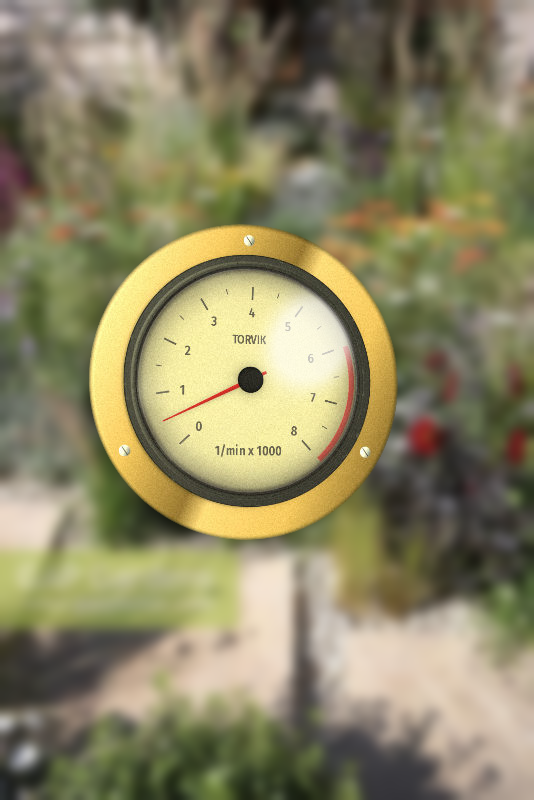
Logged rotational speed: 500 rpm
